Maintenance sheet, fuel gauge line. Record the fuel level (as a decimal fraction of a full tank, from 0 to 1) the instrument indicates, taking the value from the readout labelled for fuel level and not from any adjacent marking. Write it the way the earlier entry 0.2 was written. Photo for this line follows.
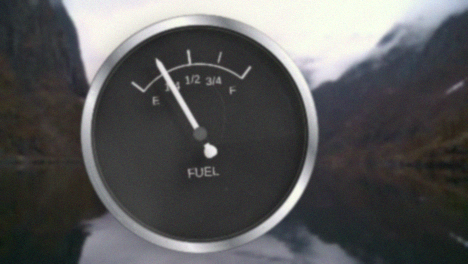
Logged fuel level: 0.25
